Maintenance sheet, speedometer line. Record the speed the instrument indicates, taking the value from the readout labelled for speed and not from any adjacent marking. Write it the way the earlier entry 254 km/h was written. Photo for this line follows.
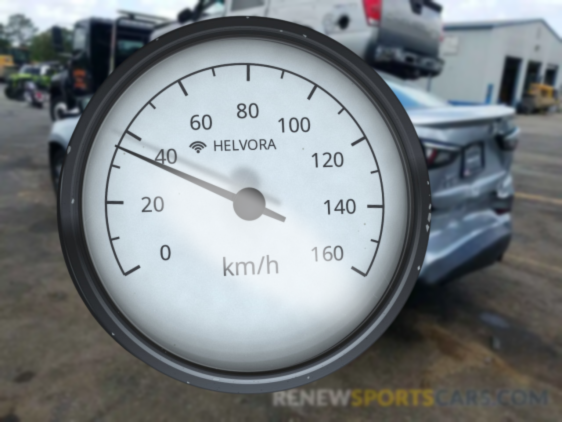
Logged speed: 35 km/h
